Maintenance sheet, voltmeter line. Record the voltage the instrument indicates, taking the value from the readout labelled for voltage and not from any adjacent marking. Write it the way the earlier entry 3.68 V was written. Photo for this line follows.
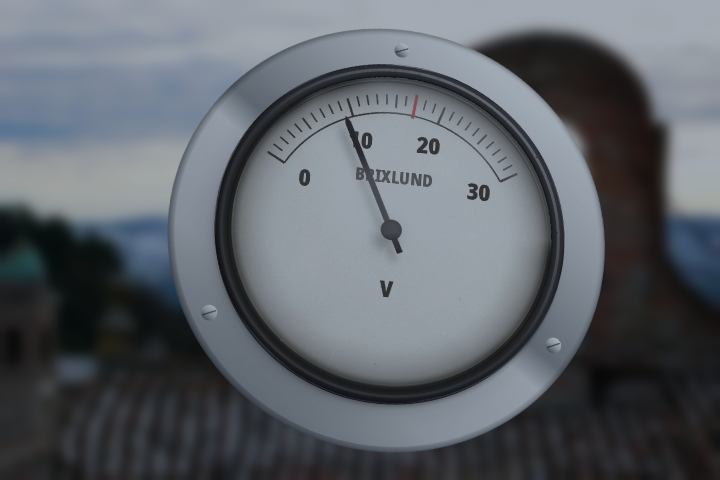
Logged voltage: 9 V
